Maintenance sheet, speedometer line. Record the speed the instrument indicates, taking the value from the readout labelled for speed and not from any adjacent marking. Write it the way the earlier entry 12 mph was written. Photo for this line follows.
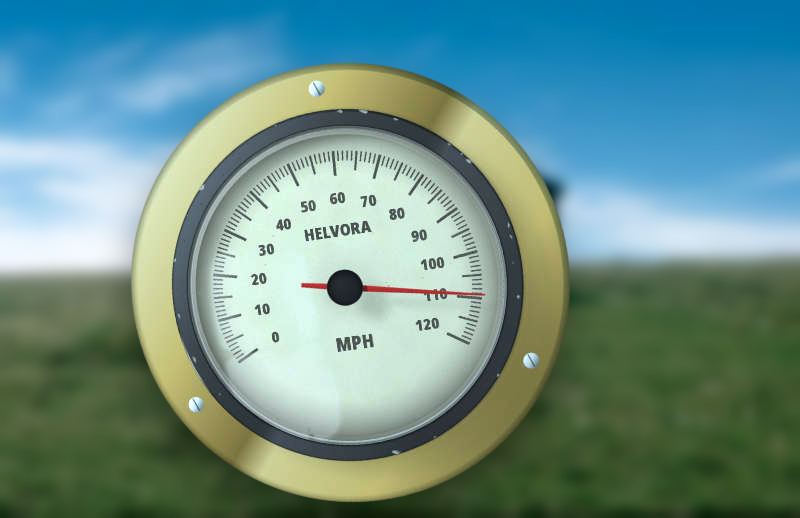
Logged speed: 109 mph
